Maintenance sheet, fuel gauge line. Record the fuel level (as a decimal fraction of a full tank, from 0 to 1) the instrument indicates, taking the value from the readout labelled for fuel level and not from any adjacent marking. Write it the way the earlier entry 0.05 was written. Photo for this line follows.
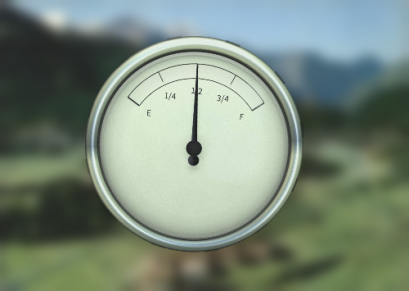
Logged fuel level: 0.5
